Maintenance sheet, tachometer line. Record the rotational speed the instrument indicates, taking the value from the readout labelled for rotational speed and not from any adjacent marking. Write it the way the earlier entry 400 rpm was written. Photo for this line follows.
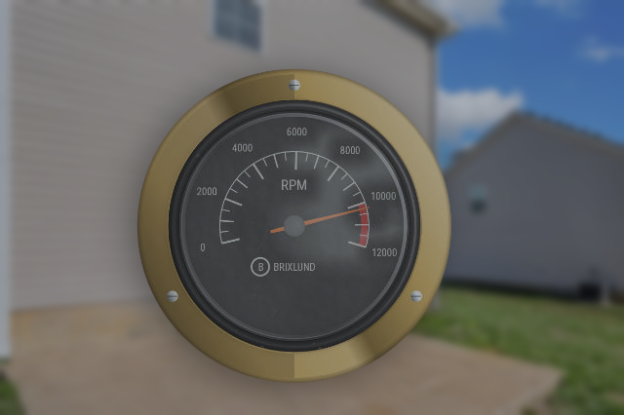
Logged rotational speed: 10250 rpm
